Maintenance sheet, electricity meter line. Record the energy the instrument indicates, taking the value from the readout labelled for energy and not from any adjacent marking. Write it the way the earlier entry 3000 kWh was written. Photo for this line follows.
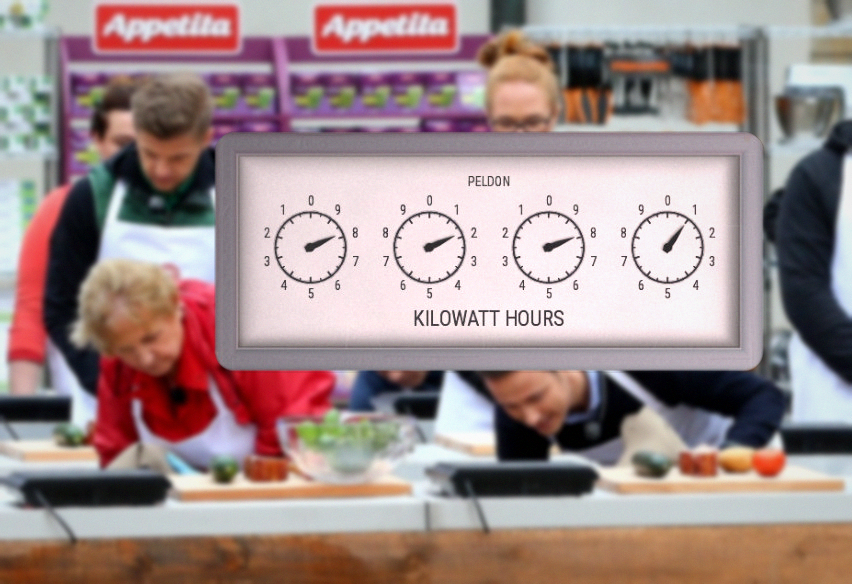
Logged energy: 8181 kWh
